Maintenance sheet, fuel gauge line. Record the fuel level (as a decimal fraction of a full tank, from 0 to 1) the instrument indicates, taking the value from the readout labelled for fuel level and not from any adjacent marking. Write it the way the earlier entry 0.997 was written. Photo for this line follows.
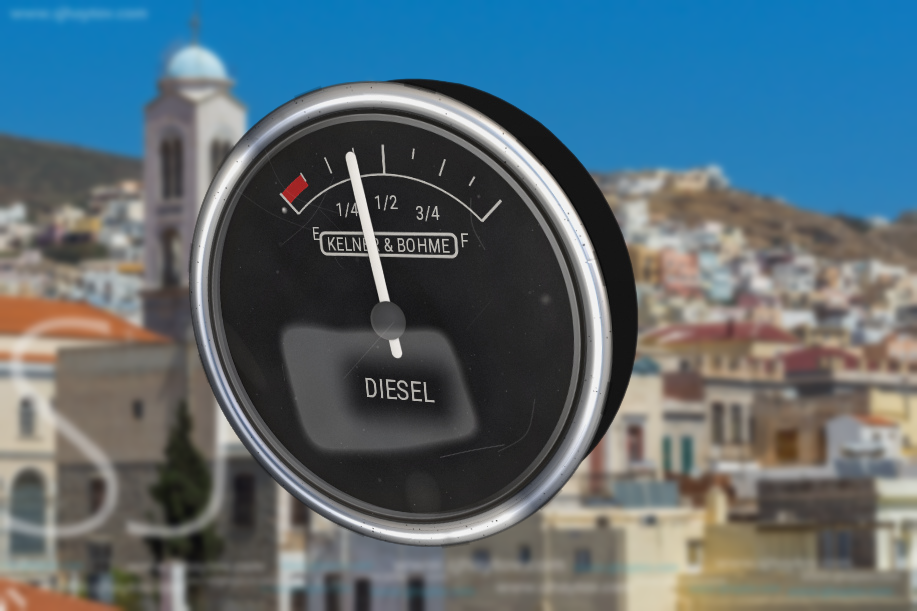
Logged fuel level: 0.375
